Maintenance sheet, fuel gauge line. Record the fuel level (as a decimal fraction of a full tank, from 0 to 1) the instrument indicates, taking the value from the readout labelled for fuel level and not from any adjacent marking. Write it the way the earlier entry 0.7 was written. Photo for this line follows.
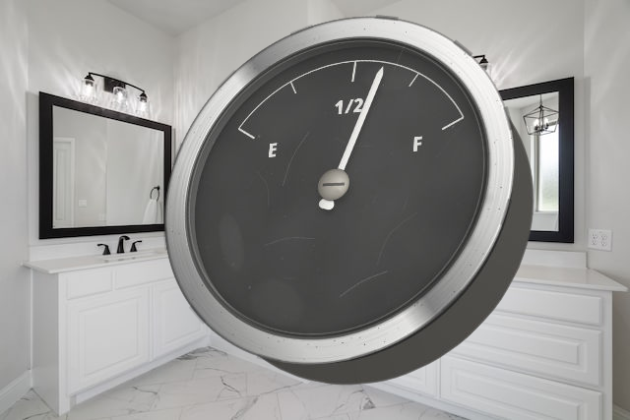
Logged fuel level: 0.625
